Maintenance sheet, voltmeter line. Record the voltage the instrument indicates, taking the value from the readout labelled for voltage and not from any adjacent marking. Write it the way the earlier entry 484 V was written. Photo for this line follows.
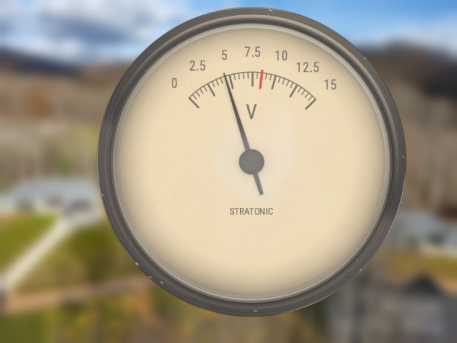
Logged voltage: 4.5 V
